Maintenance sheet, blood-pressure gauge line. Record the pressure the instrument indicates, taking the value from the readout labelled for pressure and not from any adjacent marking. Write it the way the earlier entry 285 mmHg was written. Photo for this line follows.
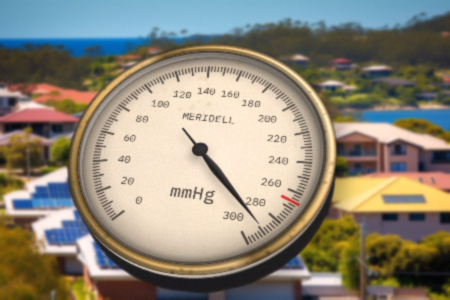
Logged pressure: 290 mmHg
